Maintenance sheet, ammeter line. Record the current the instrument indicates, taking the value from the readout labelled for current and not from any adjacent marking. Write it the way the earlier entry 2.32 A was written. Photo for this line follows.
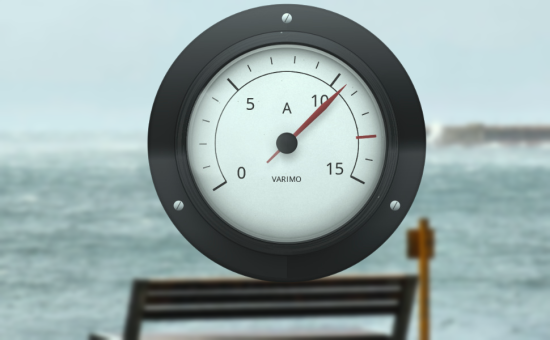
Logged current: 10.5 A
